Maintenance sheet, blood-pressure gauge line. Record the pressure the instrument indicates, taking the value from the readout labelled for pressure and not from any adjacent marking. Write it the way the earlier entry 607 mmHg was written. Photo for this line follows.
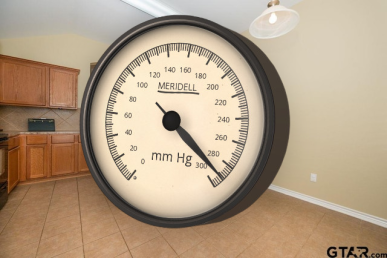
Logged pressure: 290 mmHg
